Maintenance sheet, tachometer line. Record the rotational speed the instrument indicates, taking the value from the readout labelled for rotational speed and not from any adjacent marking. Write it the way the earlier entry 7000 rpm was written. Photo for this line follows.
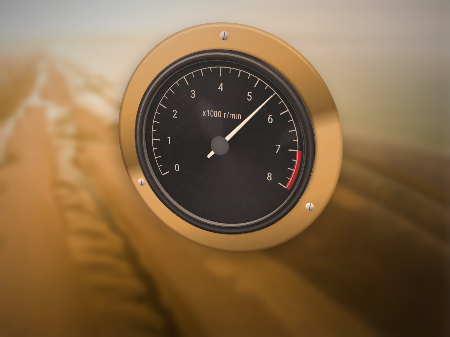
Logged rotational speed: 5500 rpm
